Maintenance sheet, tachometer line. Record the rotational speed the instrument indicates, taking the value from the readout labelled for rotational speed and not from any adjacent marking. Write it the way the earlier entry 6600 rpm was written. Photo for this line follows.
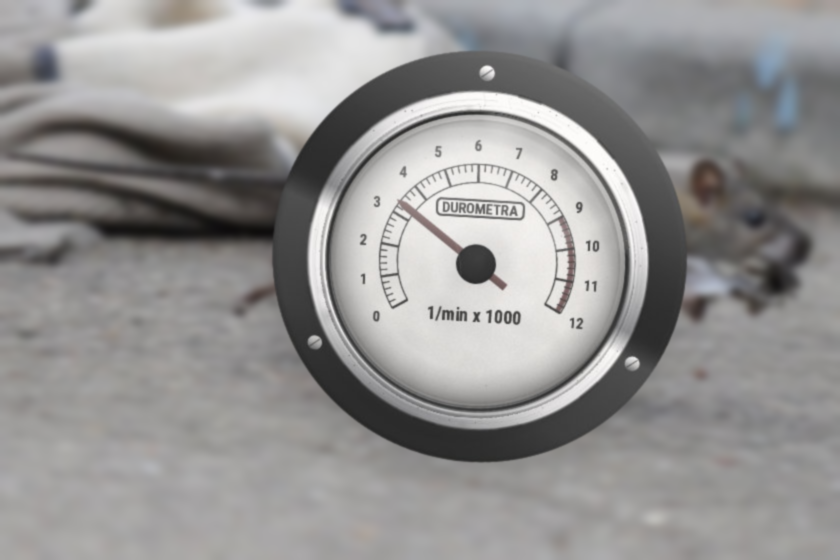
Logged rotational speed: 3400 rpm
